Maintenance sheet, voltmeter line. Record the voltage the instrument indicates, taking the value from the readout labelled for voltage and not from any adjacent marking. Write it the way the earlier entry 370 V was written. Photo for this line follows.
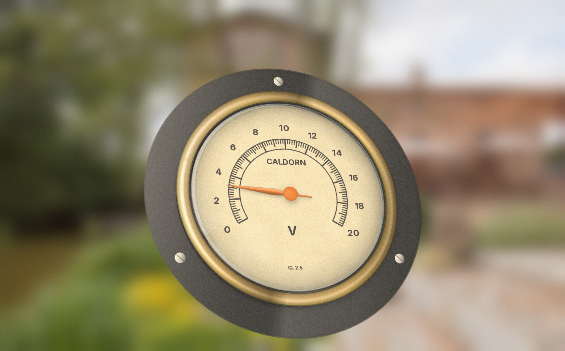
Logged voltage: 3 V
